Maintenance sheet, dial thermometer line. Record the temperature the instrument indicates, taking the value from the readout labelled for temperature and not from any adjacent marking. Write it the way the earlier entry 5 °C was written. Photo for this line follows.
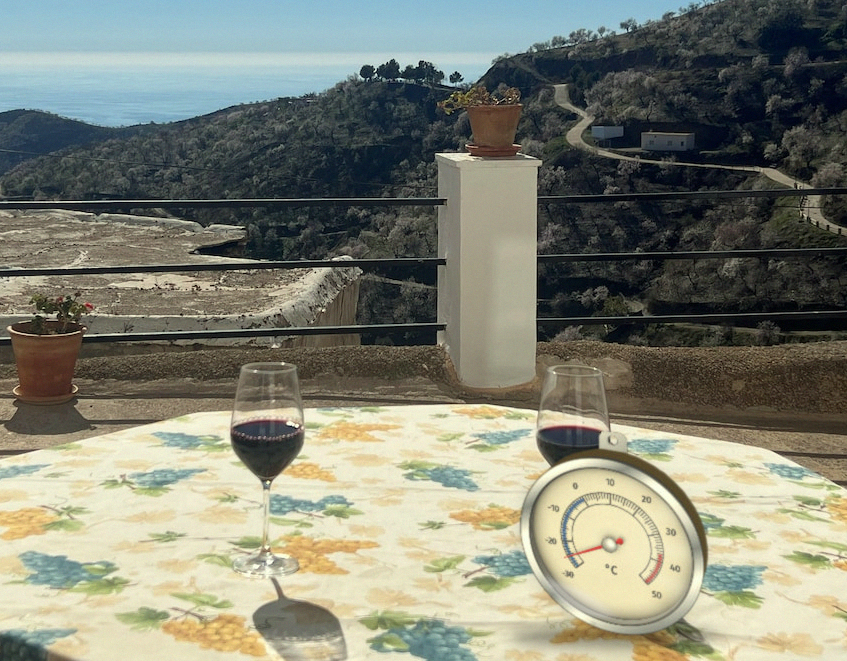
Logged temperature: -25 °C
